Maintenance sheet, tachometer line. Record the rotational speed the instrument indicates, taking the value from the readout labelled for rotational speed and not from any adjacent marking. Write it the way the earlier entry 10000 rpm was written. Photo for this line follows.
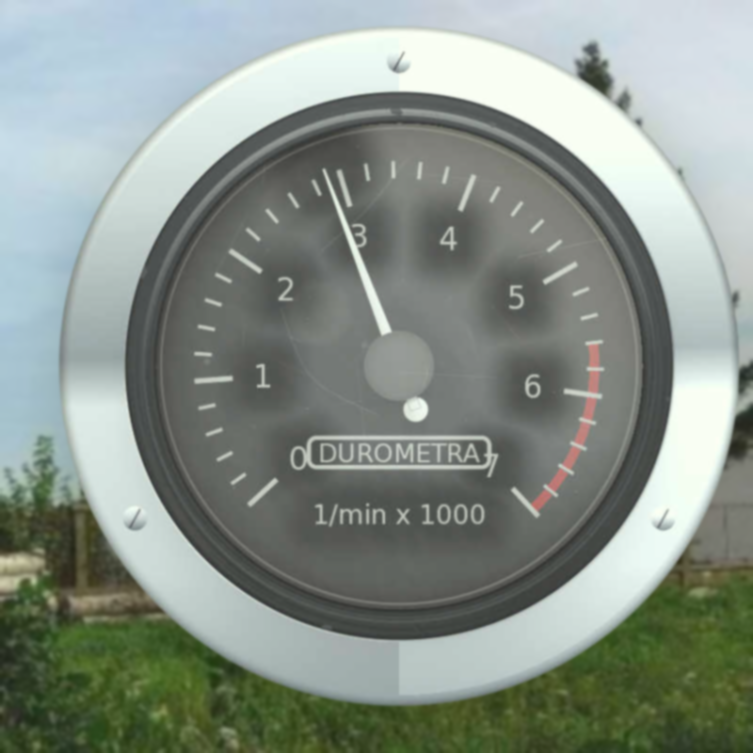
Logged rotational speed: 2900 rpm
